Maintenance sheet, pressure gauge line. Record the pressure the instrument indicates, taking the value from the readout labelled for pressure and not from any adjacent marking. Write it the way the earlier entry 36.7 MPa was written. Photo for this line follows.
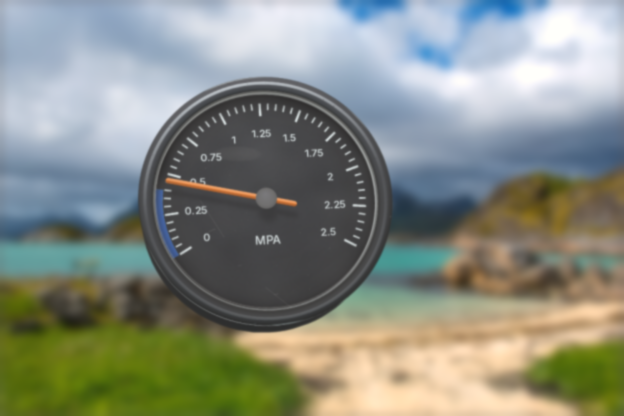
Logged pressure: 0.45 MPa
